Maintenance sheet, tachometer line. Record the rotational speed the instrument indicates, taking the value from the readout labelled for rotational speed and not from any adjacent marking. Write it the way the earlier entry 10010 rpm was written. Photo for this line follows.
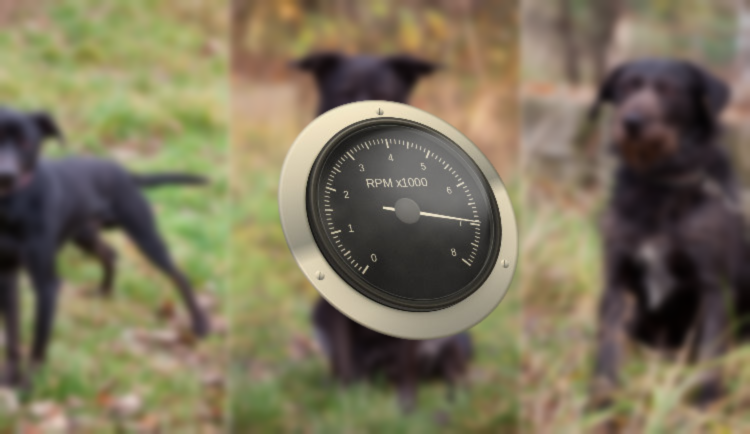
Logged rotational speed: 7000 rpm
